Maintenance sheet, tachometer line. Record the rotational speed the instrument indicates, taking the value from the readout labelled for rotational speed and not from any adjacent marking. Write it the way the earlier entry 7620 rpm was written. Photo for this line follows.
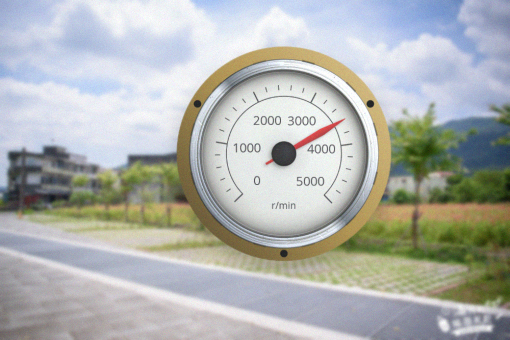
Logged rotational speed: 3600 rpm
